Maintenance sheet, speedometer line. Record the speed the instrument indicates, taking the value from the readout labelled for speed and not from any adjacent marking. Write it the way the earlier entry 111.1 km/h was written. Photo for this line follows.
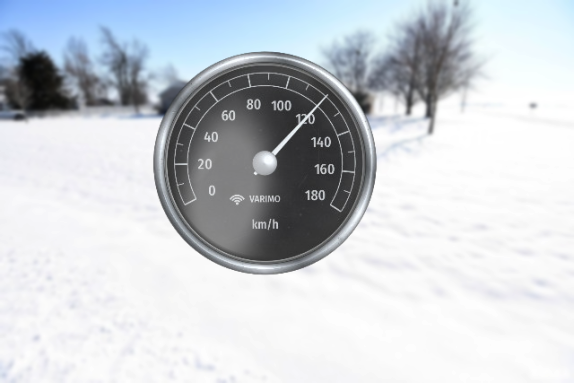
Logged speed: 120 km/h
